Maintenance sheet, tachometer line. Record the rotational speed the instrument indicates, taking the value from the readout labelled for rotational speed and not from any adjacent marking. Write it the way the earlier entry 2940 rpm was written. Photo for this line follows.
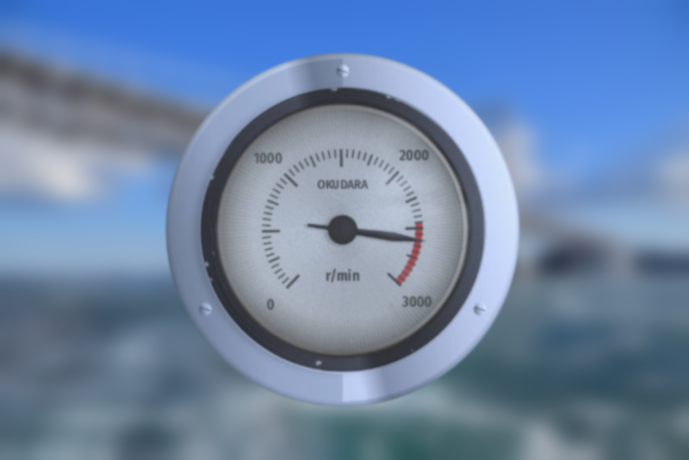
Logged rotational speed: 2600 rpm
